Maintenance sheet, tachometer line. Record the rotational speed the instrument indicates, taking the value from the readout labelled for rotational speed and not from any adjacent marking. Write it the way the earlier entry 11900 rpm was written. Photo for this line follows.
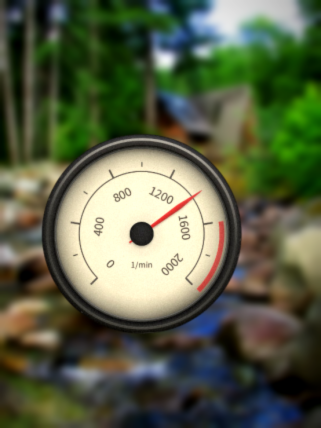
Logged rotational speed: 1400 rpm
